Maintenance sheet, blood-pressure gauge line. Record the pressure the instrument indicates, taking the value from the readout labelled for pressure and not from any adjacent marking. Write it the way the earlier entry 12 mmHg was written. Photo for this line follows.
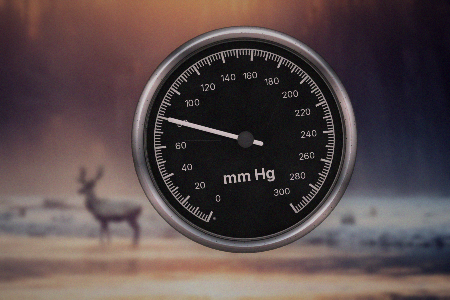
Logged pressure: 80 mmHg
